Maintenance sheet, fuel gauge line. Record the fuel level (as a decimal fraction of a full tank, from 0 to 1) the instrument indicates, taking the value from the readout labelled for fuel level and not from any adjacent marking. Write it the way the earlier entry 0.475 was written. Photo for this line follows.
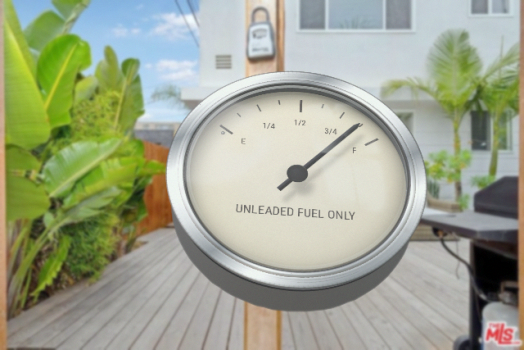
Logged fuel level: 0.875
